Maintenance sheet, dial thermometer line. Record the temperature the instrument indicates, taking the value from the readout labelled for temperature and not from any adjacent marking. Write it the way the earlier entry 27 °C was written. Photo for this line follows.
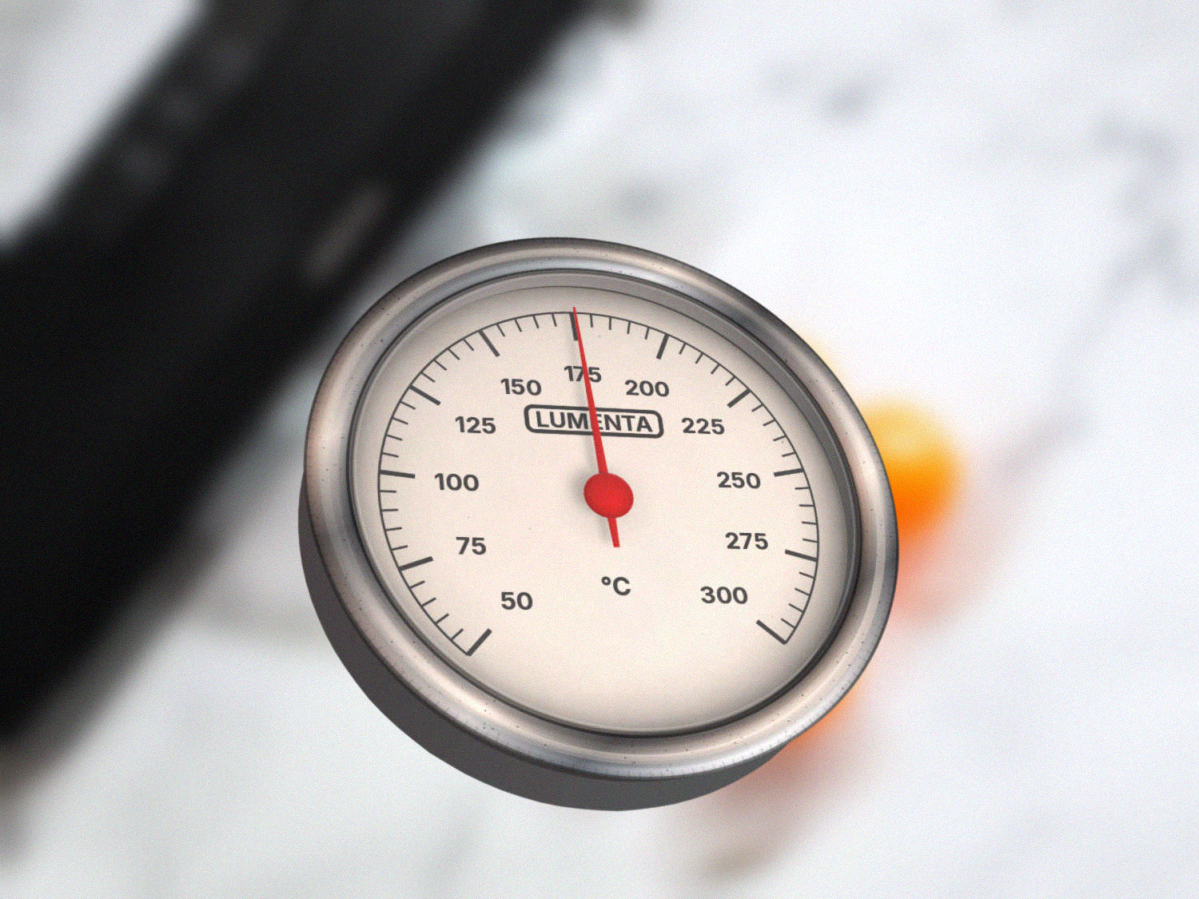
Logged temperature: 175 °C
